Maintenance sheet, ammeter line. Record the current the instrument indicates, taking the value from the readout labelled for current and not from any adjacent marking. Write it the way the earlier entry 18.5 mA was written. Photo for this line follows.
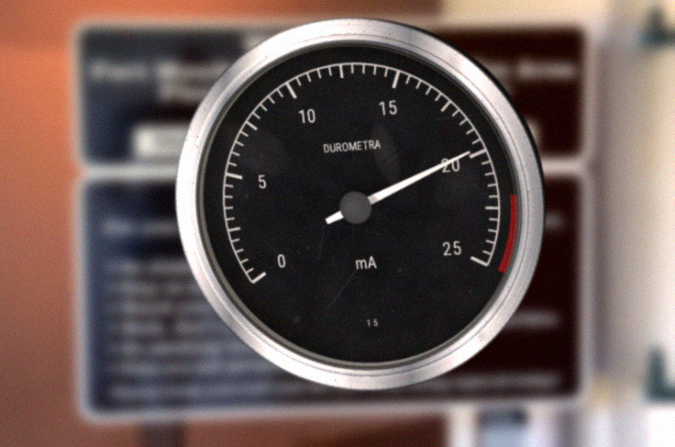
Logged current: 19.75 mA
